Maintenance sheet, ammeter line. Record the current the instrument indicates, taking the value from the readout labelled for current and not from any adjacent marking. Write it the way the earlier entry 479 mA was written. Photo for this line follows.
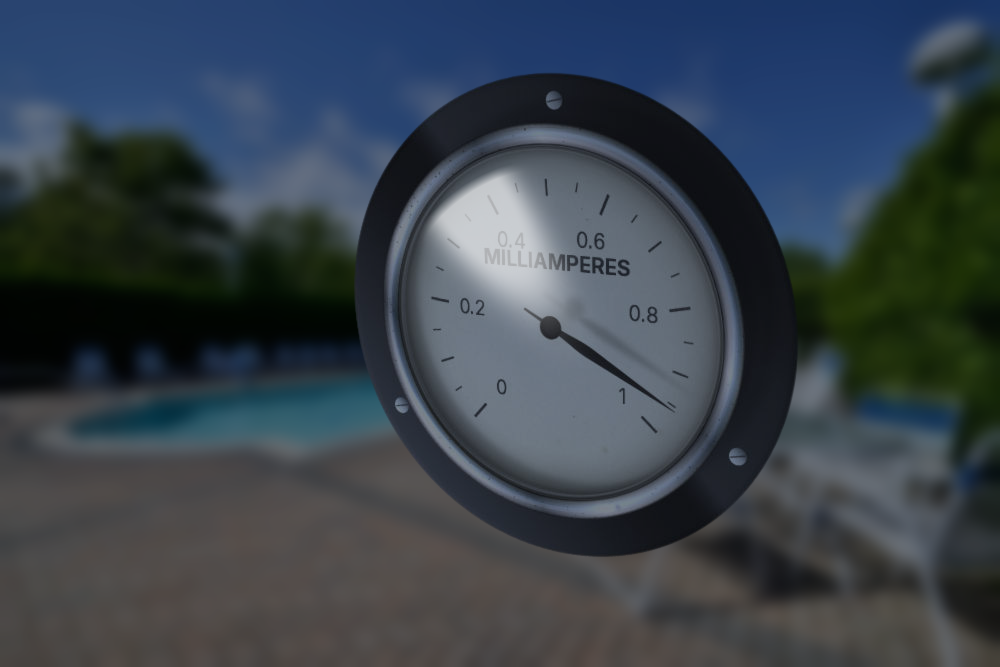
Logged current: 0.95 mA
